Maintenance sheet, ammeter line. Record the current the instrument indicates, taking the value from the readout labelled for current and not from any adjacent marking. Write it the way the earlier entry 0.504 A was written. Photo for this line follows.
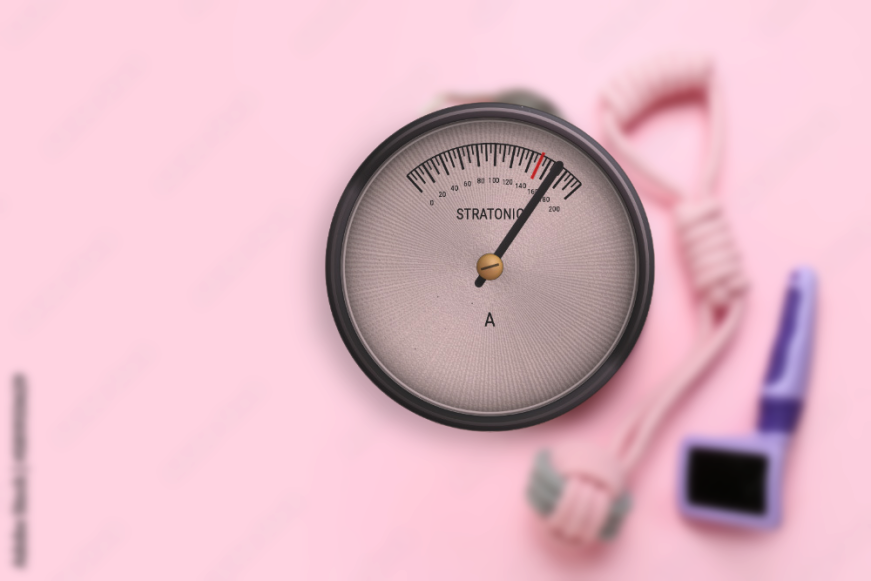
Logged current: 170 A
